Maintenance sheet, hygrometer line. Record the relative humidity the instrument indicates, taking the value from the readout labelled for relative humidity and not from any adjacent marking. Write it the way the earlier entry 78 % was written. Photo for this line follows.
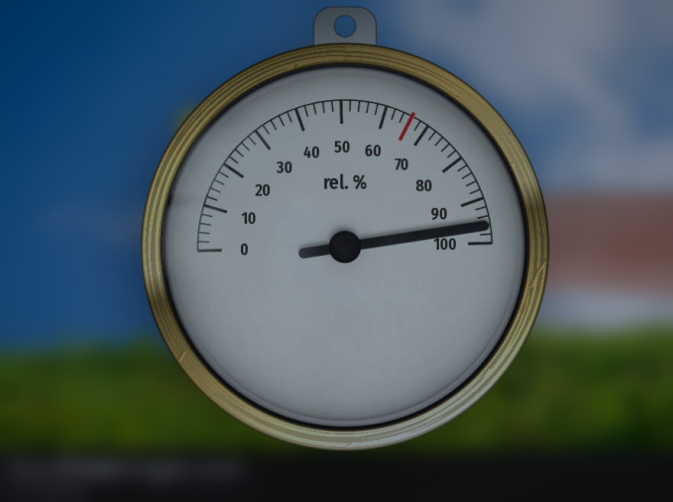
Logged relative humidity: 96 %
